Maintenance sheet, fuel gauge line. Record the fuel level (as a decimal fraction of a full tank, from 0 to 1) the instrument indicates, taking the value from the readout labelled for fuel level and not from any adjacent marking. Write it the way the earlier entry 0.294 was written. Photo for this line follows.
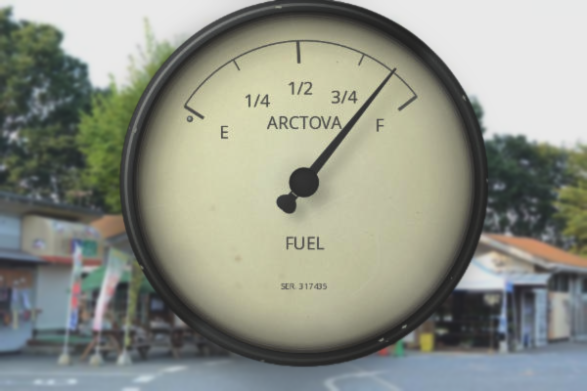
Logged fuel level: 0.875
